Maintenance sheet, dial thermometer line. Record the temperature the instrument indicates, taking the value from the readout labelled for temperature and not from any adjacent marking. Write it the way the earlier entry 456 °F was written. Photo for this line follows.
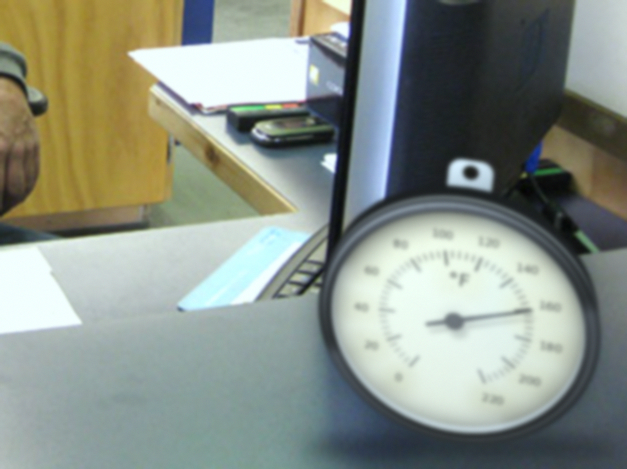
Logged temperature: 160 °F
